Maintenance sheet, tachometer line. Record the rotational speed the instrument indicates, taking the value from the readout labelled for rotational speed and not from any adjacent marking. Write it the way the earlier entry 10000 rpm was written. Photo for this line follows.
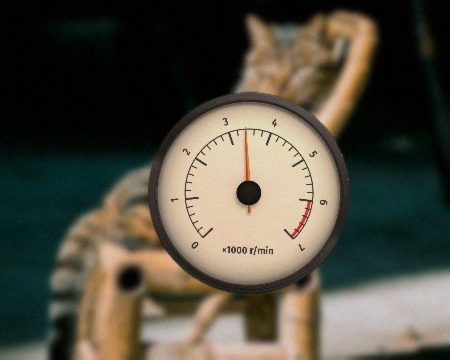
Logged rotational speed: 3400 rpm
